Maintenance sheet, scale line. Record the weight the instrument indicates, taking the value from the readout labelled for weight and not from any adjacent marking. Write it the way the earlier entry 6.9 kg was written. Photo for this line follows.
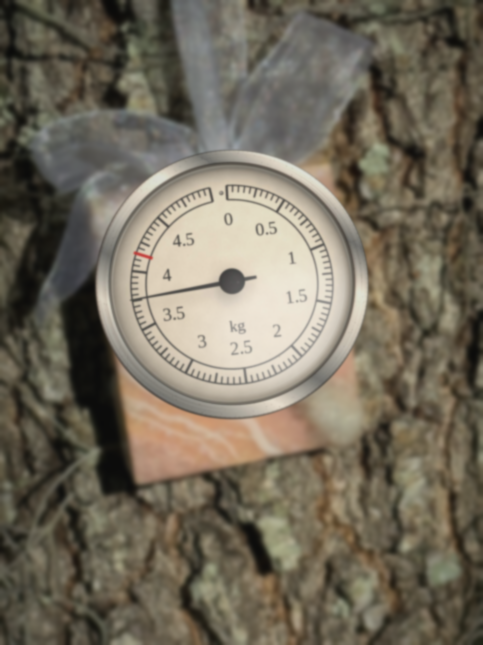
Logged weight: 3.75 kg
